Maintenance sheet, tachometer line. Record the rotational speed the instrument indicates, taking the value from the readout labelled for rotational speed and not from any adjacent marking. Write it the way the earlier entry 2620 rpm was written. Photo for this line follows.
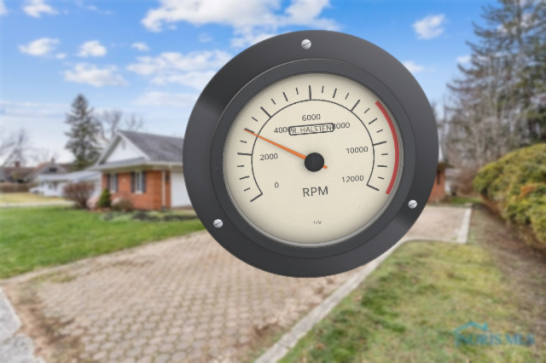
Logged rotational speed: 3000 rpm
